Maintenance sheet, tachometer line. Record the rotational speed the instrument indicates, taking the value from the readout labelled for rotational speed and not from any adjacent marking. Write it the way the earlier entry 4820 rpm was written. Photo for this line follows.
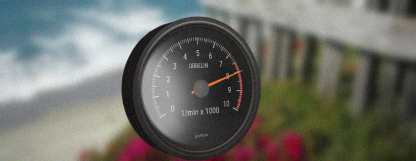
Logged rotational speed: 8000 rpm
